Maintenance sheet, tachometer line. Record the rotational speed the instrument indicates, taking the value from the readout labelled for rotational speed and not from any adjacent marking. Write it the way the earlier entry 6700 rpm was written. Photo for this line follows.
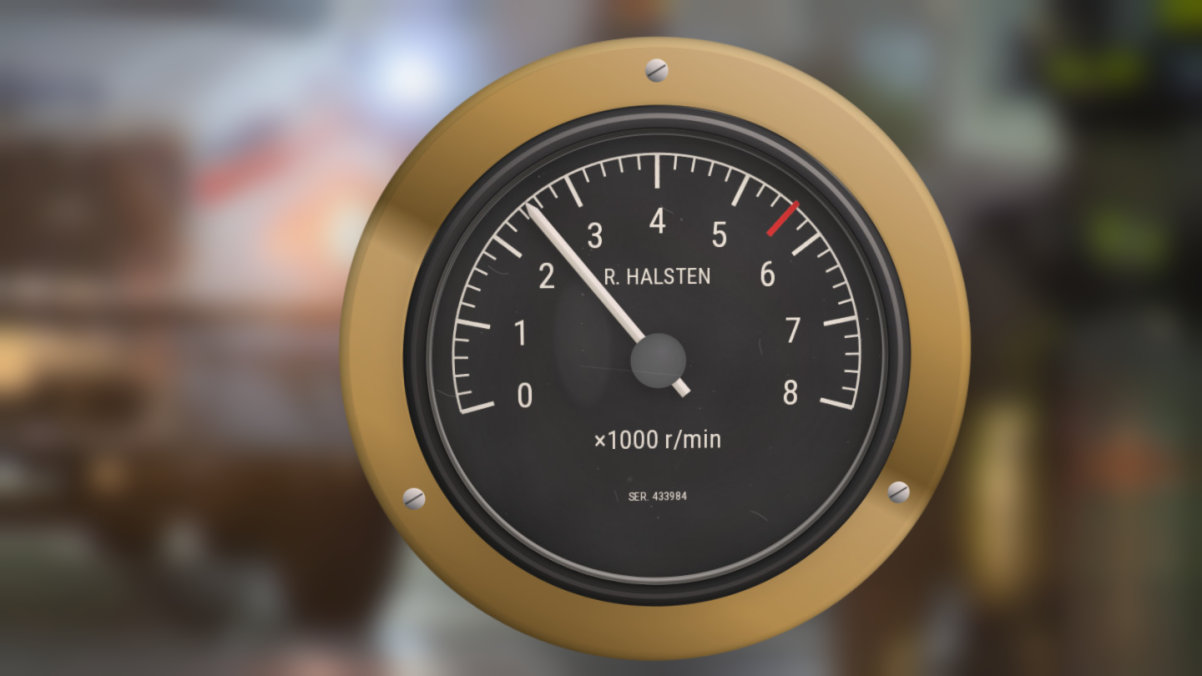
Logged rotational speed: 2500 rpm
